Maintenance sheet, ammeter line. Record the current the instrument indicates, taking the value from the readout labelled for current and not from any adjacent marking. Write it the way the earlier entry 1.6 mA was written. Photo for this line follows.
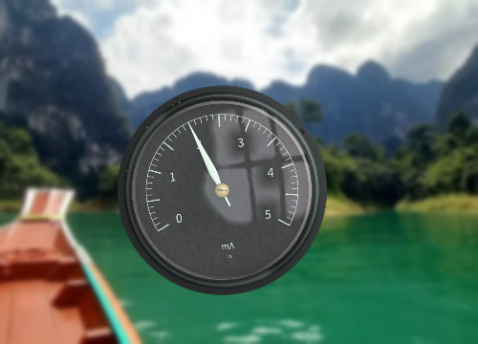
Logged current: 2 mA
